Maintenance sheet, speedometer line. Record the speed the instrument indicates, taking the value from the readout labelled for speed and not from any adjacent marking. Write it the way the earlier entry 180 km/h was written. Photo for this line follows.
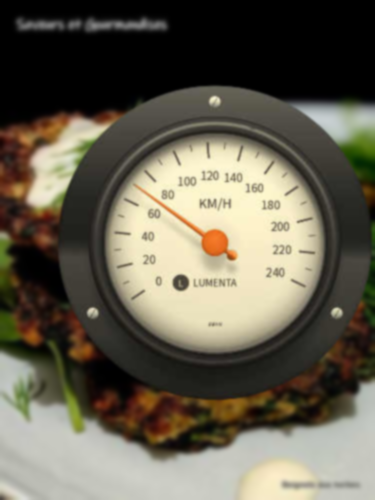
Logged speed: 70 km/h
